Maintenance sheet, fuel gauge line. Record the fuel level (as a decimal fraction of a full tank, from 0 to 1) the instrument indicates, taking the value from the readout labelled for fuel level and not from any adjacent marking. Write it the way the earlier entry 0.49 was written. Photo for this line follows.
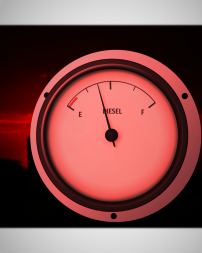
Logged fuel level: 0.375
